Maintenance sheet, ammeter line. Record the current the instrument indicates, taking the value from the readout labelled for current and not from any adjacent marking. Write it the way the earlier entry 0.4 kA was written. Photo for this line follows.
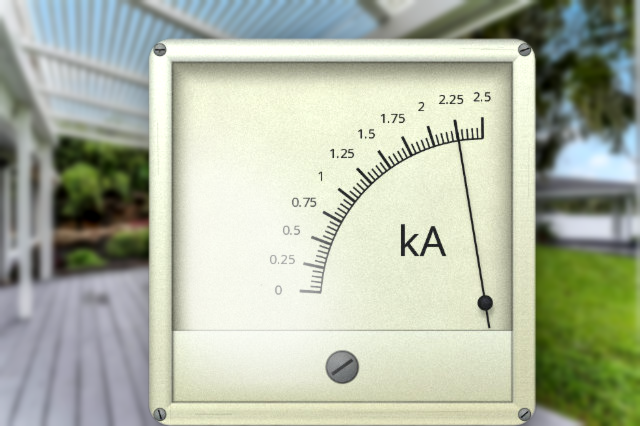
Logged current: 2.25 kA
